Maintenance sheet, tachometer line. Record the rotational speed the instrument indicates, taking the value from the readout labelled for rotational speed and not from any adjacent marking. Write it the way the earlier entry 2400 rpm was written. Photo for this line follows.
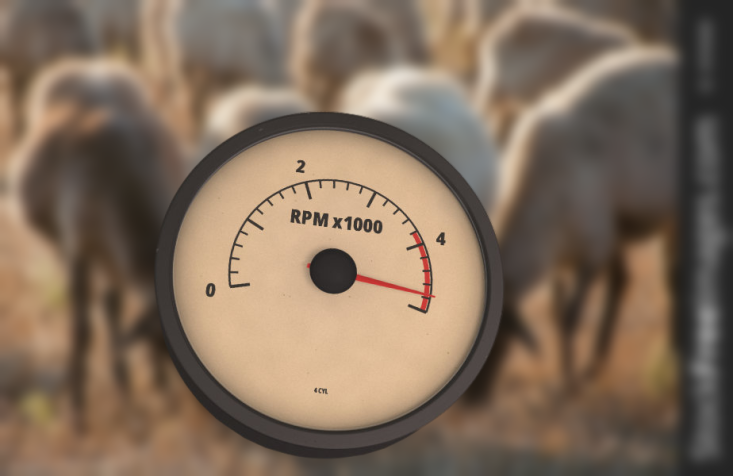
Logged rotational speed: 4800 rpm
